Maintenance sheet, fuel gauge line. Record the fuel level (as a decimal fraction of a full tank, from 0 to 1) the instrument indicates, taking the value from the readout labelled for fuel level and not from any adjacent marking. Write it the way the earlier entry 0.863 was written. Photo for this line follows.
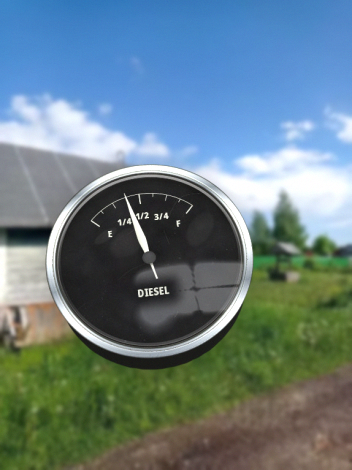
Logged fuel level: 0.375
